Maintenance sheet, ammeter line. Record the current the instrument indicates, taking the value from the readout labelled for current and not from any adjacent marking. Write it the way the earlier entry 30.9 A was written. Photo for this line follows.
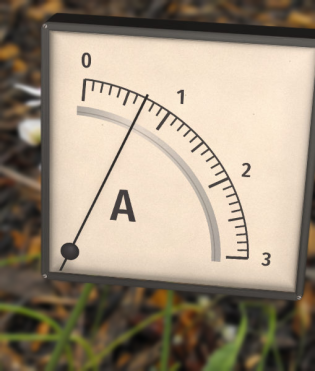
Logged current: 0.7 A
